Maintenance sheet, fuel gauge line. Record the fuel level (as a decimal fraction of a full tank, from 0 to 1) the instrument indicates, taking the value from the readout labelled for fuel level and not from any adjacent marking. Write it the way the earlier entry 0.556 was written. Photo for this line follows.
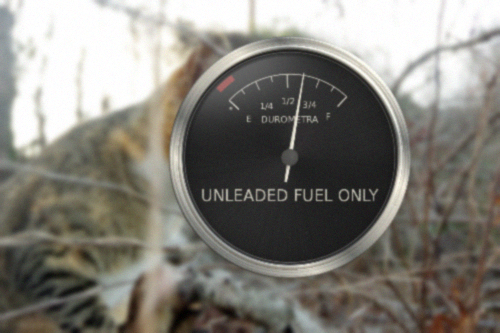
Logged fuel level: 0.625
